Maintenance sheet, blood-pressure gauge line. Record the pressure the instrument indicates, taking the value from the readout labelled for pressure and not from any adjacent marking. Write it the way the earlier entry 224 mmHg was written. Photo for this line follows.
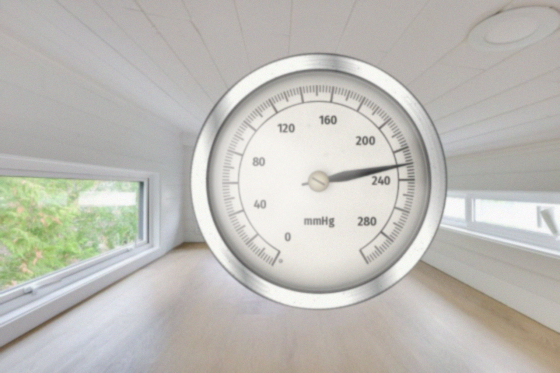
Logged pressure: 230 mmHg
